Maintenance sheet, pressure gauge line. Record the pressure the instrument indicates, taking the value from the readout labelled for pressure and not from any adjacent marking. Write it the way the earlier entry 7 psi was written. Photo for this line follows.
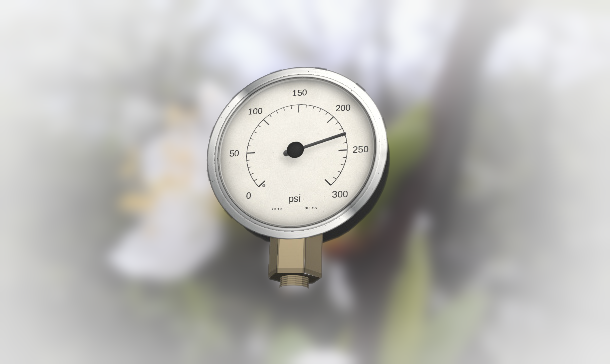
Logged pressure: 230 psi
